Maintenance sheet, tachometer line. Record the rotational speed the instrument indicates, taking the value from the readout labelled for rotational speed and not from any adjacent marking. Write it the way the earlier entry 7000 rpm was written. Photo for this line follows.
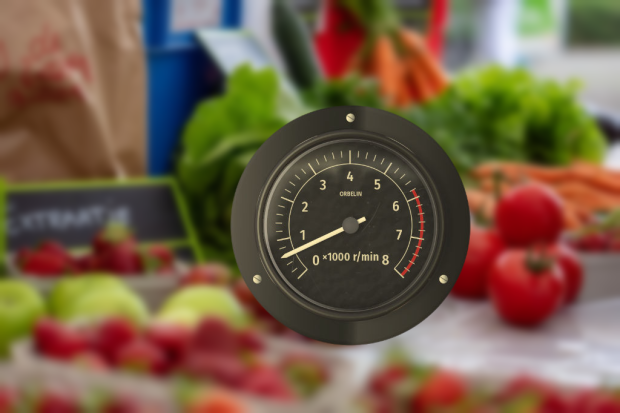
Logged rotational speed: 600 rpm
